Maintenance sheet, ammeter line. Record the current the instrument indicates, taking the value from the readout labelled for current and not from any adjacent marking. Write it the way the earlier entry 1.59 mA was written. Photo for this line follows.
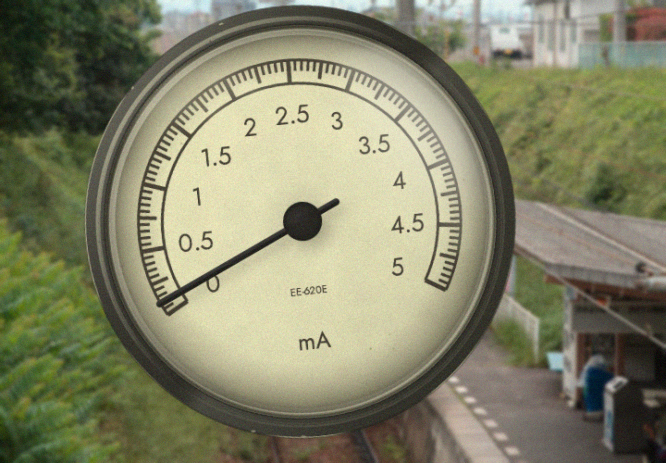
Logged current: 0.1 mA
